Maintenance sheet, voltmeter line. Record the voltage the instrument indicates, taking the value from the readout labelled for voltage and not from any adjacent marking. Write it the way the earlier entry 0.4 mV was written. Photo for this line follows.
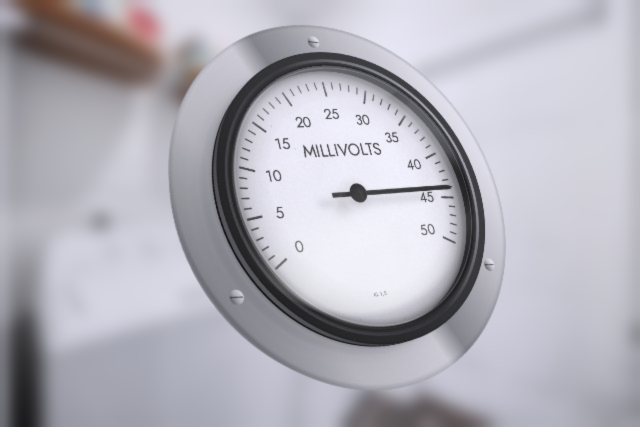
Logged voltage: 44 mV
